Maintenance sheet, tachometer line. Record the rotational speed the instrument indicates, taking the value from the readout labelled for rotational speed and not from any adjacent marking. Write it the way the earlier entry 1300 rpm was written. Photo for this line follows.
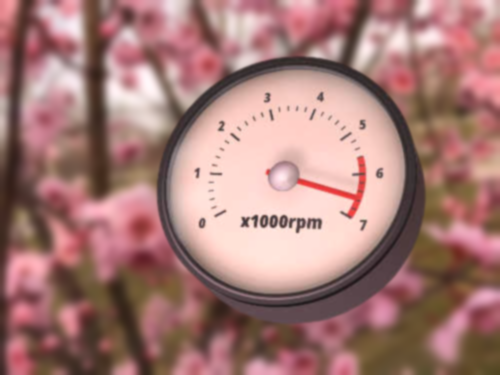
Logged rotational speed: 6600 rpm
